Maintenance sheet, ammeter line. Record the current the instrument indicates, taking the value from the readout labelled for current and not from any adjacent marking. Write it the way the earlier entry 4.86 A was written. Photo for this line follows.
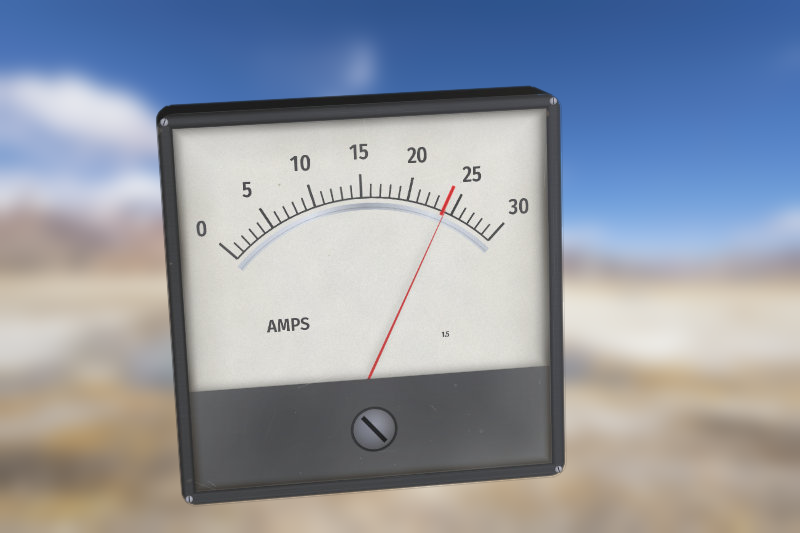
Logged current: 24 A
